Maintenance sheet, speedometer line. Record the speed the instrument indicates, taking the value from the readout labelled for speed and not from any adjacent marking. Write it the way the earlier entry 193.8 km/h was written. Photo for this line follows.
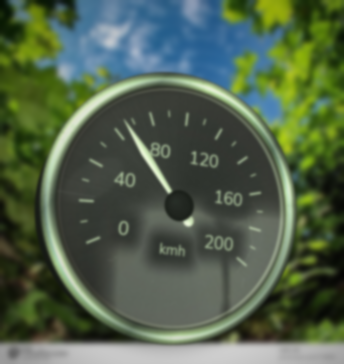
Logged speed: 65 km/h
